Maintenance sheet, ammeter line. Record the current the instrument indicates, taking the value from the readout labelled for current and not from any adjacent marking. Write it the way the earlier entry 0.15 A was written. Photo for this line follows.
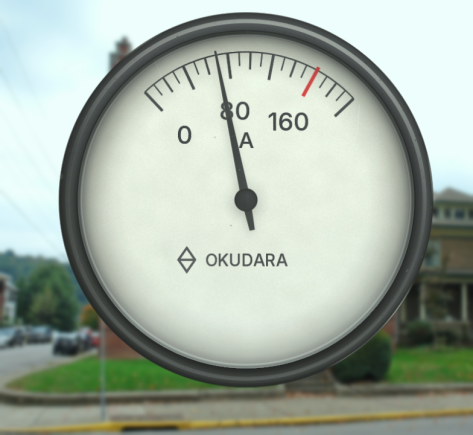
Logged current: 70 A
